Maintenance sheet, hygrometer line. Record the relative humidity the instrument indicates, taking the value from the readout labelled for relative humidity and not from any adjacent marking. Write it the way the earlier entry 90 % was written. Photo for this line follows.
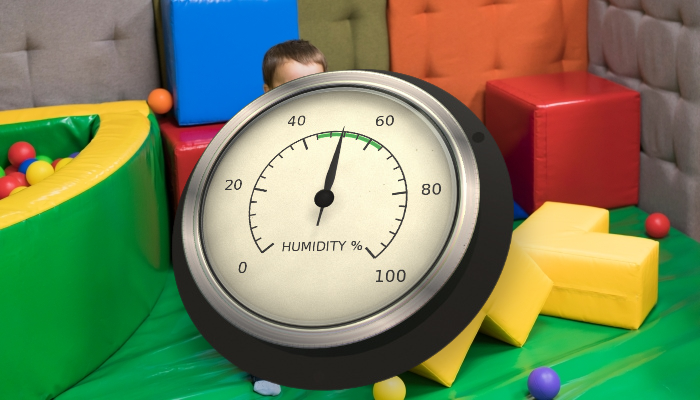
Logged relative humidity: 52 %
